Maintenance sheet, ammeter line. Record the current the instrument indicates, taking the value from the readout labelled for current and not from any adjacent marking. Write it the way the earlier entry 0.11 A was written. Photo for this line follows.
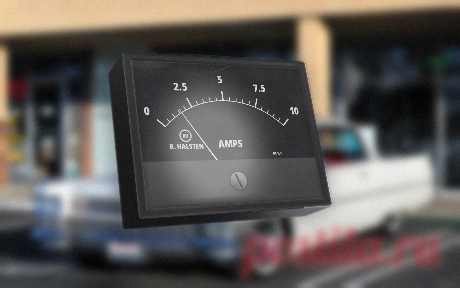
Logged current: 1.5 A
